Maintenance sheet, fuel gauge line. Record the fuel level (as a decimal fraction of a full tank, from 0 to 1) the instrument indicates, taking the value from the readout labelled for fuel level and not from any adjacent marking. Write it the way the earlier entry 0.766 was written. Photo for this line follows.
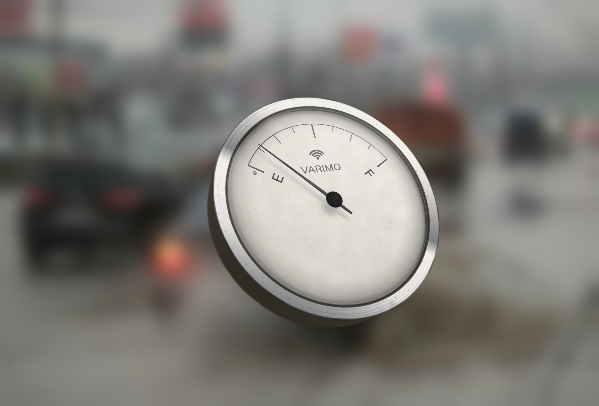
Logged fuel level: 0.125
